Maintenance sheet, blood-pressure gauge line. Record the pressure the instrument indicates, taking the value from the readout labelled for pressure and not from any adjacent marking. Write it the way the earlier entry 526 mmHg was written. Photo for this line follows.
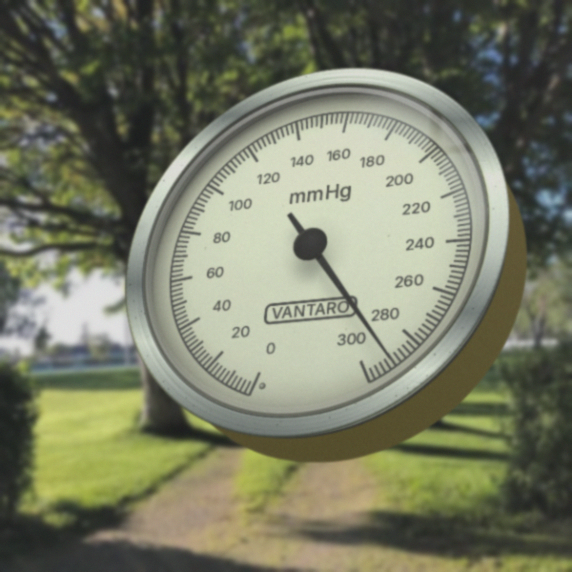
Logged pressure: 290 mmHg
